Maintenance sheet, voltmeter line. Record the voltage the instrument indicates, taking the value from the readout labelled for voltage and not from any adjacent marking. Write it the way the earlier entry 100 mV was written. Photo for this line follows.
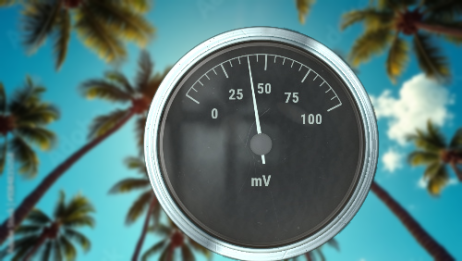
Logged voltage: 40 mV
